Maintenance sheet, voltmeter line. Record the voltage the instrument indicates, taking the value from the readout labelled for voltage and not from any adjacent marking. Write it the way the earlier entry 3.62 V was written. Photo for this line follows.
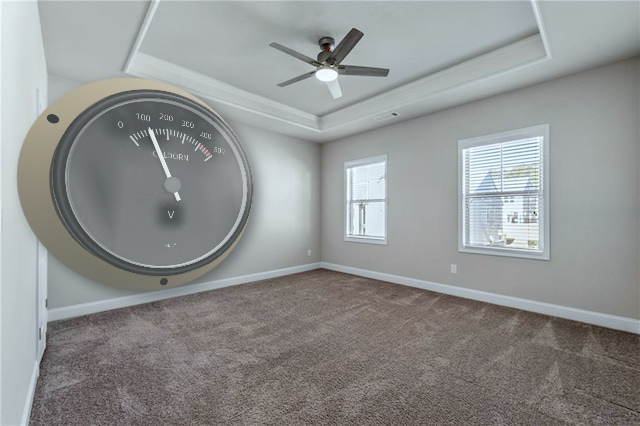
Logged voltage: 100 V
